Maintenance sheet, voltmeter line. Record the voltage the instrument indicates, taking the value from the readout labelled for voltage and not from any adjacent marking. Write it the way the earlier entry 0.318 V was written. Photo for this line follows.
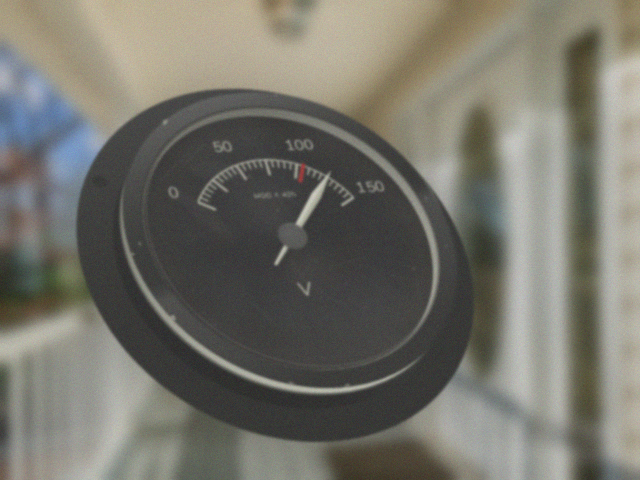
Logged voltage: 125 V
